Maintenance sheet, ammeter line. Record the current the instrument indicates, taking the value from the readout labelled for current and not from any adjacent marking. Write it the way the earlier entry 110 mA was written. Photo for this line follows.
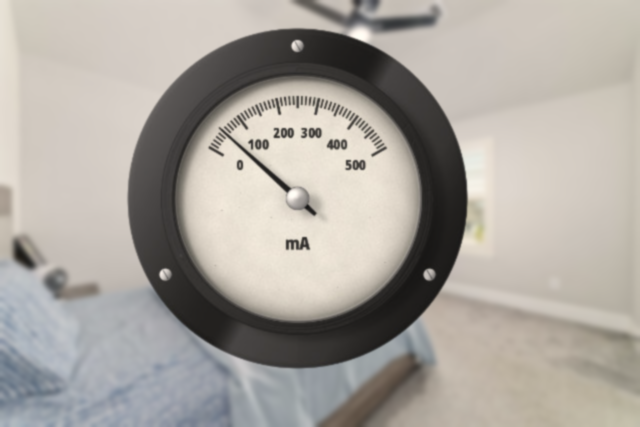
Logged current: 50 mA
